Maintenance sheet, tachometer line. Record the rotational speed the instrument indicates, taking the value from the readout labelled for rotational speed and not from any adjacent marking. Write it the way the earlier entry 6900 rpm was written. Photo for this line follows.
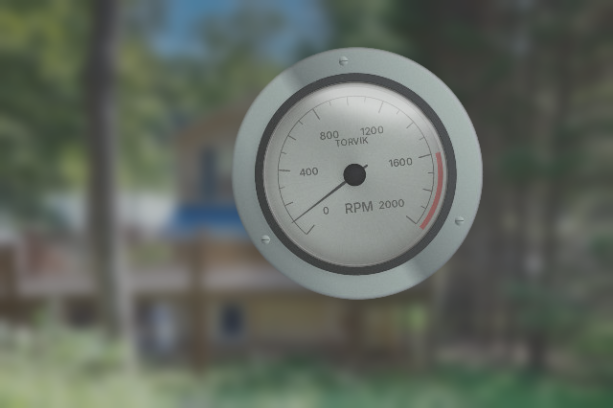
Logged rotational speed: 100 rpm
